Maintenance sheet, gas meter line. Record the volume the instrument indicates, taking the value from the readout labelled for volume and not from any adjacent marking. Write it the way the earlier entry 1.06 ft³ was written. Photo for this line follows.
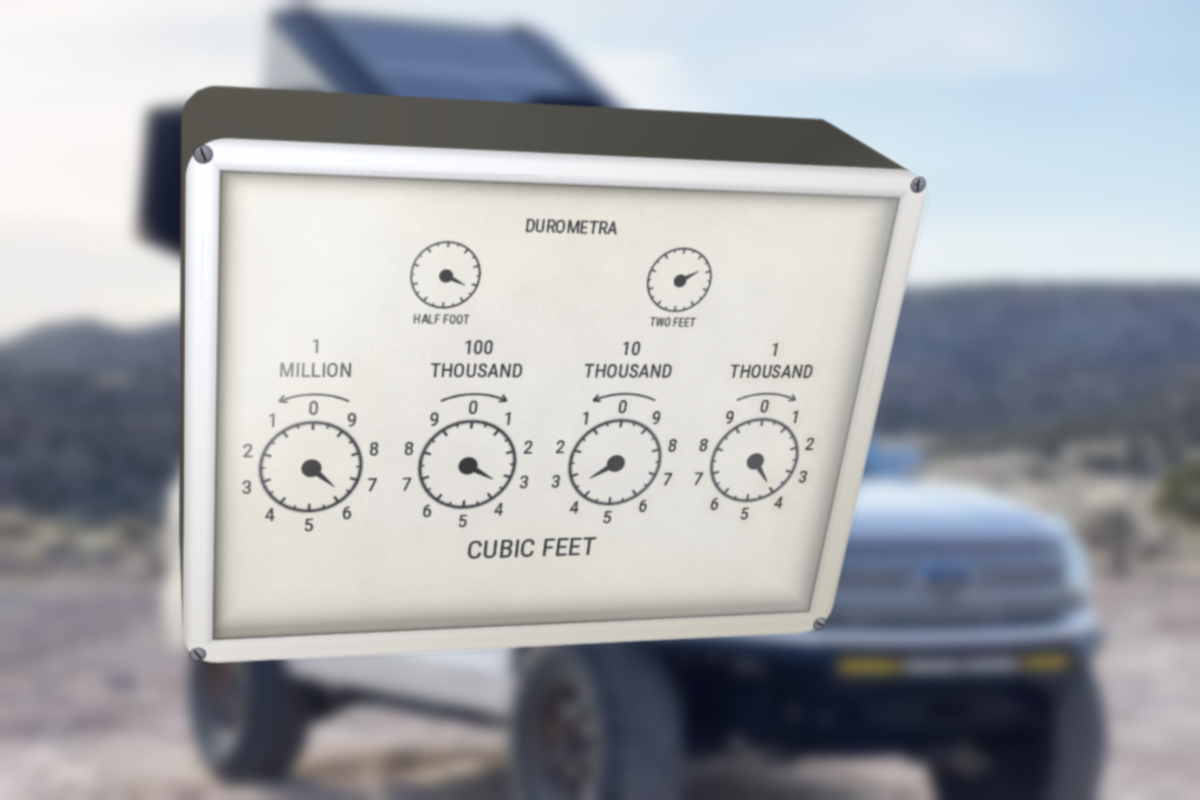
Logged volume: 633400 ft³
